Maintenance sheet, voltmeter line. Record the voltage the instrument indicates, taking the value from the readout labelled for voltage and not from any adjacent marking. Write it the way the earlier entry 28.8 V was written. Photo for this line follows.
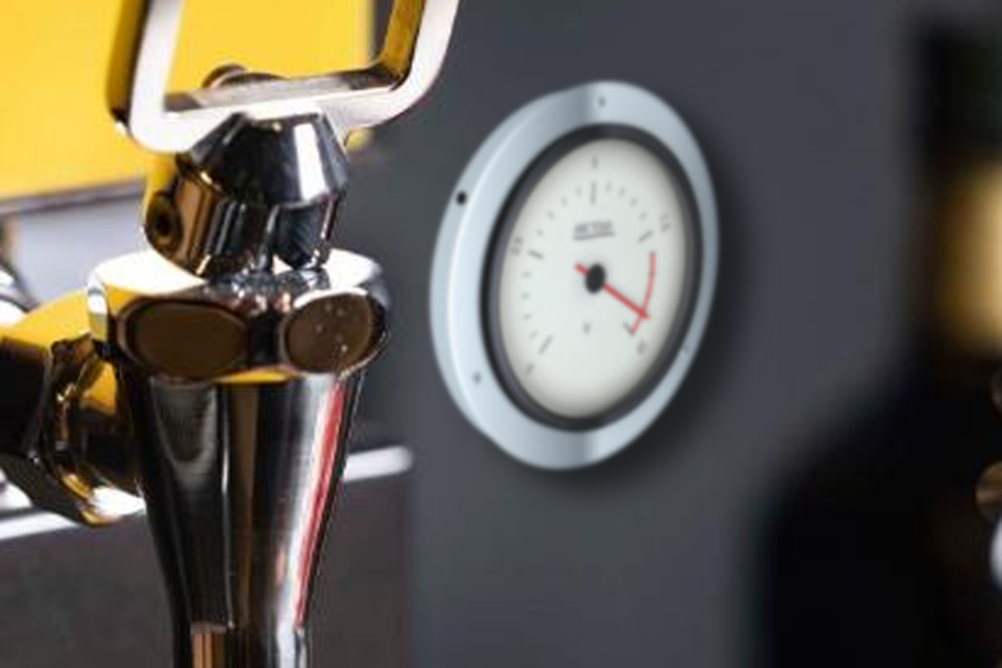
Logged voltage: 9.5 V
